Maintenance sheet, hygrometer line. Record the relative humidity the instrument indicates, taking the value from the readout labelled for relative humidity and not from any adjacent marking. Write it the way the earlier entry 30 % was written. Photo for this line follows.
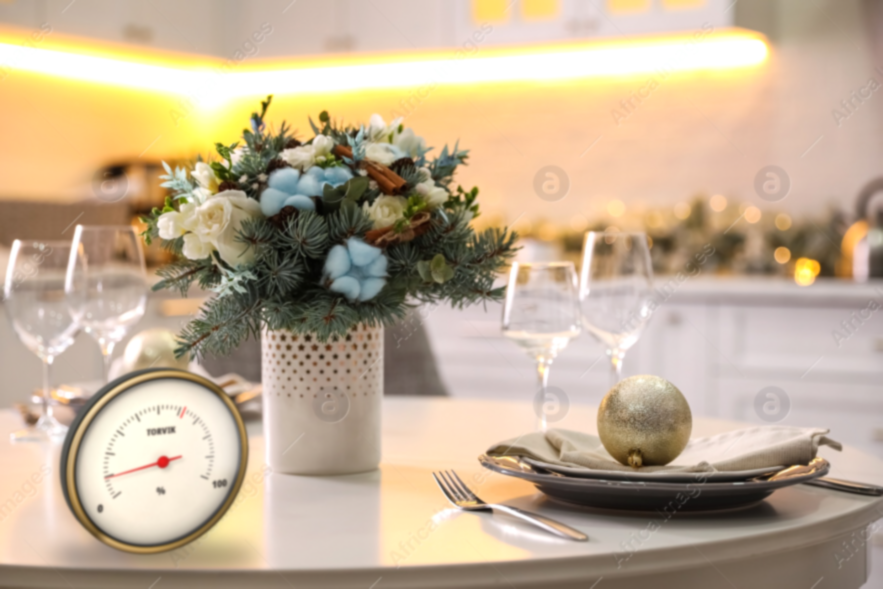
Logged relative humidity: 10 %
